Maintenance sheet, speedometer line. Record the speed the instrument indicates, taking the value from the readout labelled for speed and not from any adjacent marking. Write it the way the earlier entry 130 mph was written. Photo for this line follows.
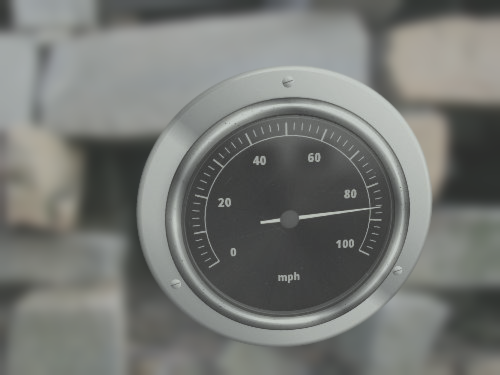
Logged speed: 86 mph
